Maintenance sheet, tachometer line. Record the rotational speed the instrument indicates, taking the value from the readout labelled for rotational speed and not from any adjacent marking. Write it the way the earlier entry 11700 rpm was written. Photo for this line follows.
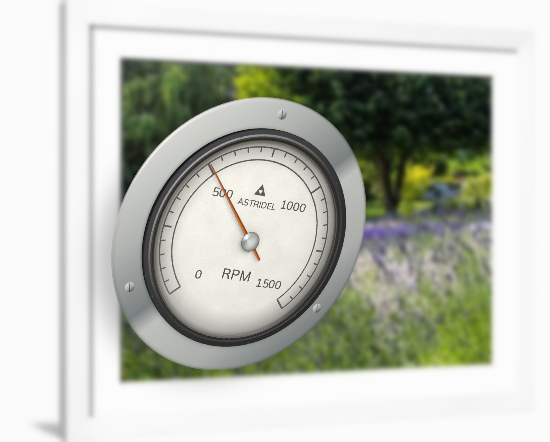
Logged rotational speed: 500 rpm
